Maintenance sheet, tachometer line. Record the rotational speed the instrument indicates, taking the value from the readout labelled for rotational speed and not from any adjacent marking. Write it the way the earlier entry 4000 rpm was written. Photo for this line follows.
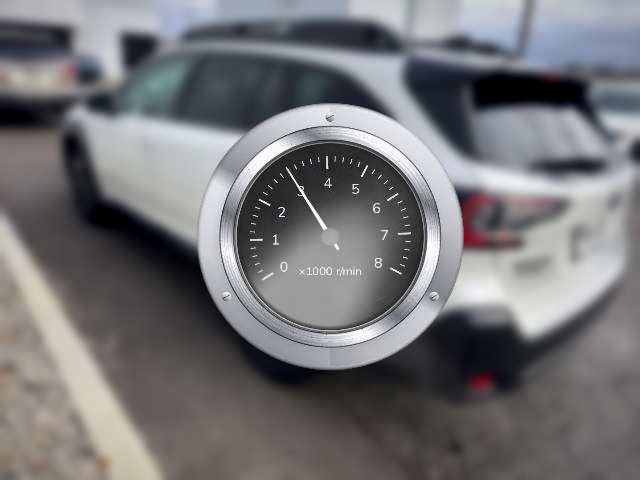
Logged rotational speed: 3000 rpm
